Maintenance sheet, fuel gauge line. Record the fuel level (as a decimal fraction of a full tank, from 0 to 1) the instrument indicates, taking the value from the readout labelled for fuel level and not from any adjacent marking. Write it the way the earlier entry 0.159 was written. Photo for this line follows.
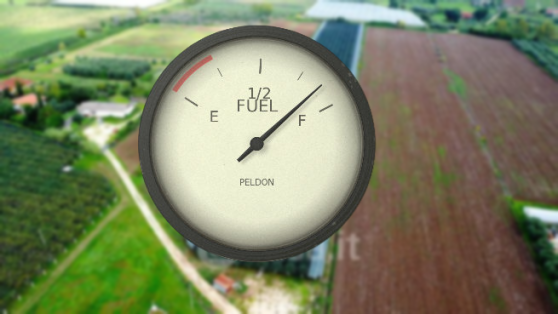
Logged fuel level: 0.875
